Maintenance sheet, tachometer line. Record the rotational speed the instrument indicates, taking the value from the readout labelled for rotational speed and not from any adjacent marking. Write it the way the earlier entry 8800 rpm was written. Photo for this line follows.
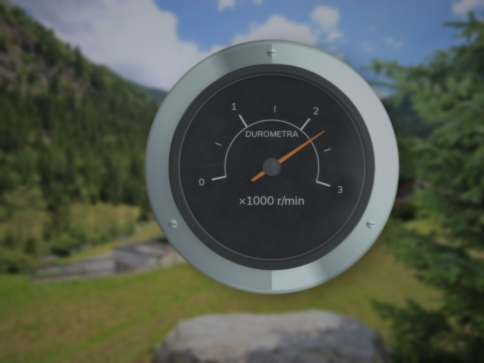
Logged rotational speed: 2250 rpm
